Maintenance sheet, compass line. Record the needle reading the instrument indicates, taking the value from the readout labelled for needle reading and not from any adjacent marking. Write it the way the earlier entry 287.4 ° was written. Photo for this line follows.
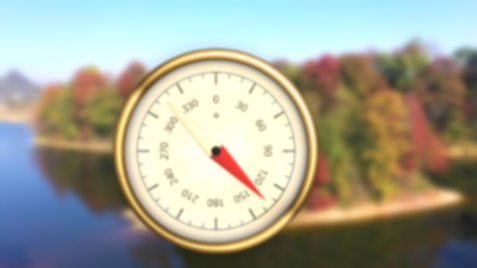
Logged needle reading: 135 °
